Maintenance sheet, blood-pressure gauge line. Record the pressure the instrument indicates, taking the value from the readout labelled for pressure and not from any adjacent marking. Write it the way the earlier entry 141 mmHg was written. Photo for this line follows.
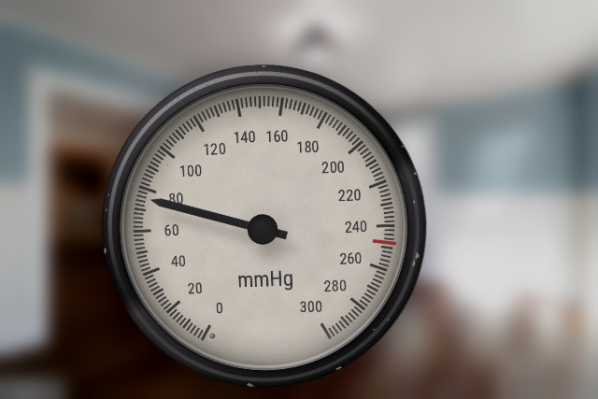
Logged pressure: 76 mmHg
